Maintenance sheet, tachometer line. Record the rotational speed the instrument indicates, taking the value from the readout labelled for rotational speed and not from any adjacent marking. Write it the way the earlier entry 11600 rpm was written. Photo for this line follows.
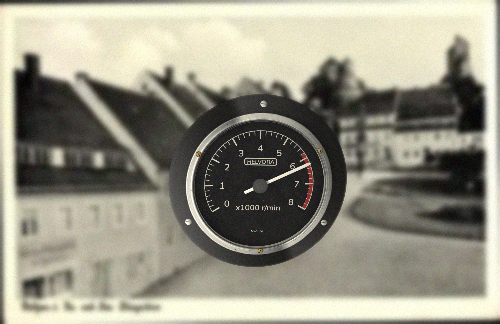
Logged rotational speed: 6200 rpm
